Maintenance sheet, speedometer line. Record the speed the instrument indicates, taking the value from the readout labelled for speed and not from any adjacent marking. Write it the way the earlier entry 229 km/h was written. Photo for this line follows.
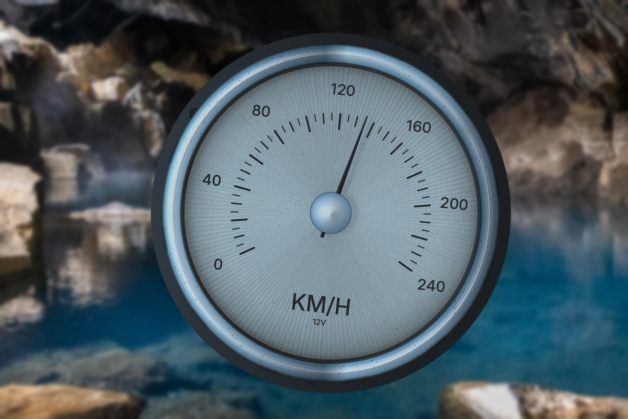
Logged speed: 135 km/h
